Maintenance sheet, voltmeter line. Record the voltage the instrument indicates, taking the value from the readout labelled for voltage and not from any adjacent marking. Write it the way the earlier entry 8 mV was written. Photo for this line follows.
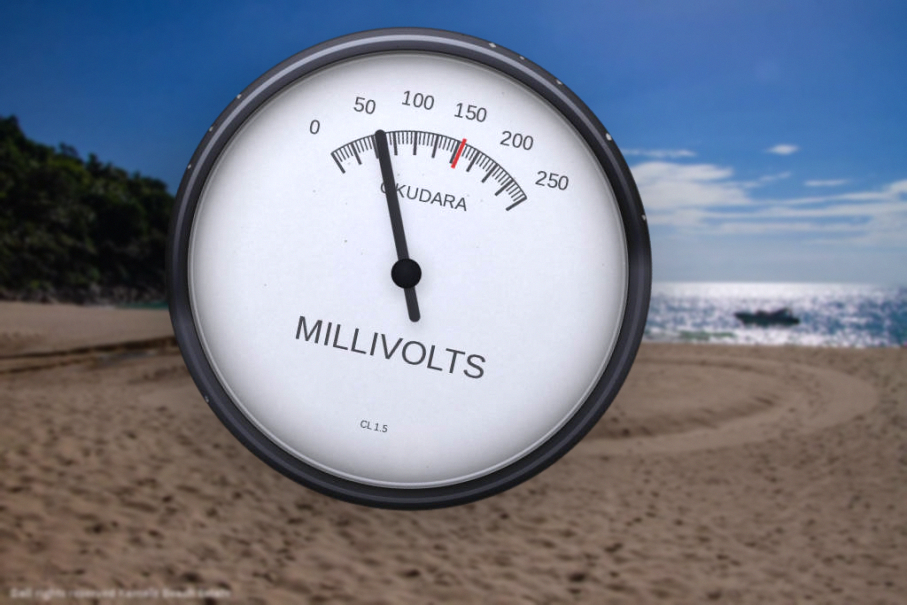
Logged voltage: 60 mV
